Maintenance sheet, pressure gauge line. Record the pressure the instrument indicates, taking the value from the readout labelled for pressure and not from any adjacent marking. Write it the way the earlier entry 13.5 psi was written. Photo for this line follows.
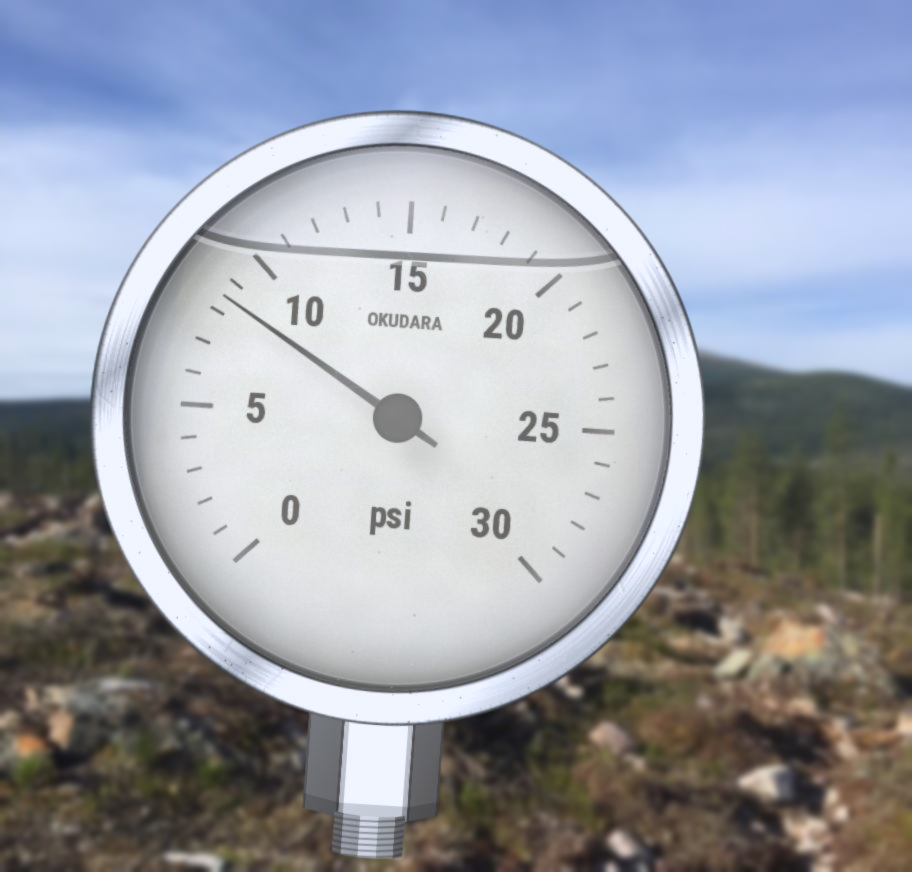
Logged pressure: 8.5 psi
